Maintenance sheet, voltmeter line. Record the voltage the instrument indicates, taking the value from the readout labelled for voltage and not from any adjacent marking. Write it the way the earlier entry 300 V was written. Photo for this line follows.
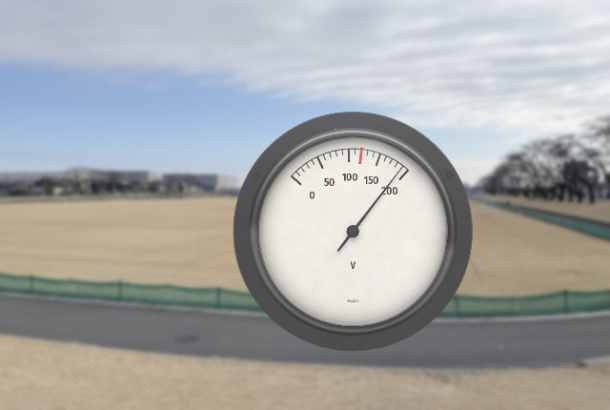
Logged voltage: 190 V
